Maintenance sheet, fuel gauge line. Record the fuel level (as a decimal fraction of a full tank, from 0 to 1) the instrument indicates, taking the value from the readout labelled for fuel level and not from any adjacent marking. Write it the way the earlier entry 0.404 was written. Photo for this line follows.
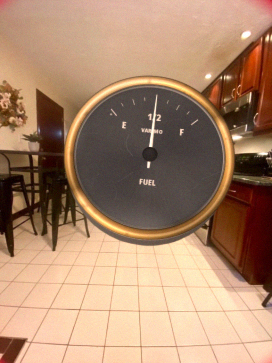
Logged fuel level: 0.5
